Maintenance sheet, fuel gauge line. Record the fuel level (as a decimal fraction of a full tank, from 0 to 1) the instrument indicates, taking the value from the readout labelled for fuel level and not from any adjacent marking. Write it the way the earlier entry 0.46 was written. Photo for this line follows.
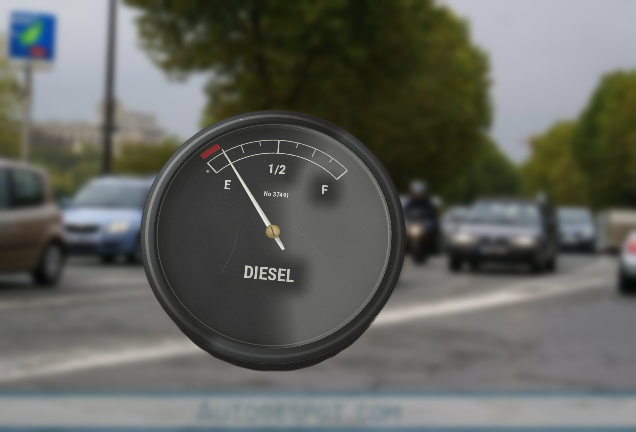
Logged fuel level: 0.125
